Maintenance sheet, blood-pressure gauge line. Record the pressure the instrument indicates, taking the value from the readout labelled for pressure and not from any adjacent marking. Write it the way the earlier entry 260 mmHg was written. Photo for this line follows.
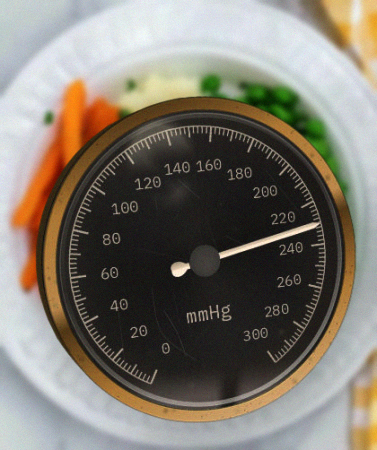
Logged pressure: 230 mmHg
